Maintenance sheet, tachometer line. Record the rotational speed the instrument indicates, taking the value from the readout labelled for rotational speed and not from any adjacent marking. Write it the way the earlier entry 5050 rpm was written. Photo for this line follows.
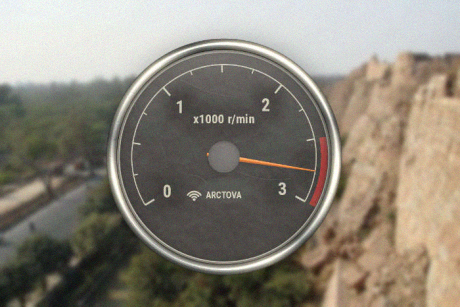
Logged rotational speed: 2750 rpm
